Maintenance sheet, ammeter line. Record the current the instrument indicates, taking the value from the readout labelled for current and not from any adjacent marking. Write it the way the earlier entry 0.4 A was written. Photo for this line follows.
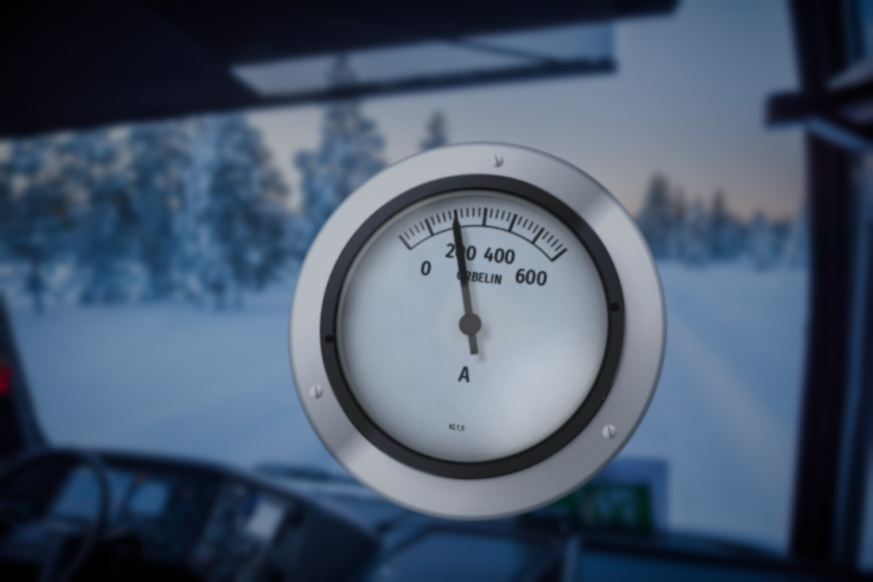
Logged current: 200 A
